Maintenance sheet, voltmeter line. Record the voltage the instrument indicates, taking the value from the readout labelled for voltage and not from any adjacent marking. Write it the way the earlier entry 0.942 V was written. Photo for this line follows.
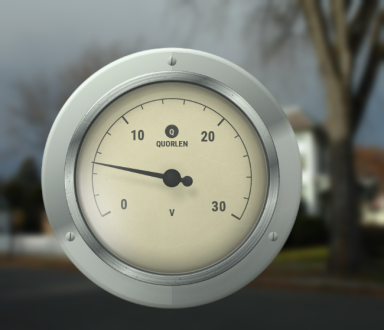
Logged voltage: 5 V
